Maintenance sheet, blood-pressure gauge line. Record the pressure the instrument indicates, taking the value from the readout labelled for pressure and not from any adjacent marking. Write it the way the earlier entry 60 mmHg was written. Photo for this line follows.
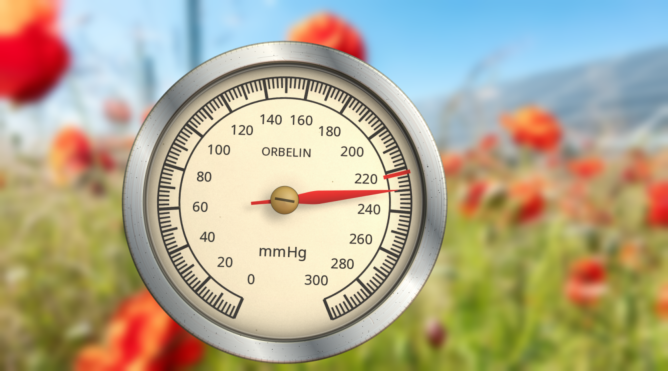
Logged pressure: 230 mmHg
